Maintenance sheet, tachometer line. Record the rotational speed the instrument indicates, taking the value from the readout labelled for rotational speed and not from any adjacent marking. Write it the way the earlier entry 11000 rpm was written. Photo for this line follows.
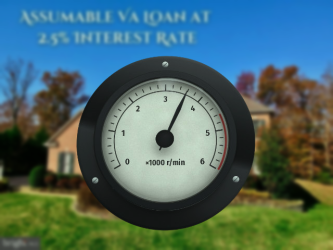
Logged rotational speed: 3600 rpm
